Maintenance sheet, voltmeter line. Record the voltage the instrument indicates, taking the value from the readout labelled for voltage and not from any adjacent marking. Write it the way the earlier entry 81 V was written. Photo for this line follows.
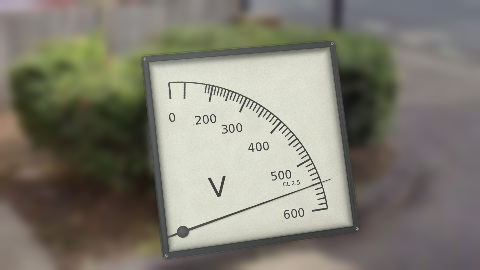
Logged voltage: 550 V
